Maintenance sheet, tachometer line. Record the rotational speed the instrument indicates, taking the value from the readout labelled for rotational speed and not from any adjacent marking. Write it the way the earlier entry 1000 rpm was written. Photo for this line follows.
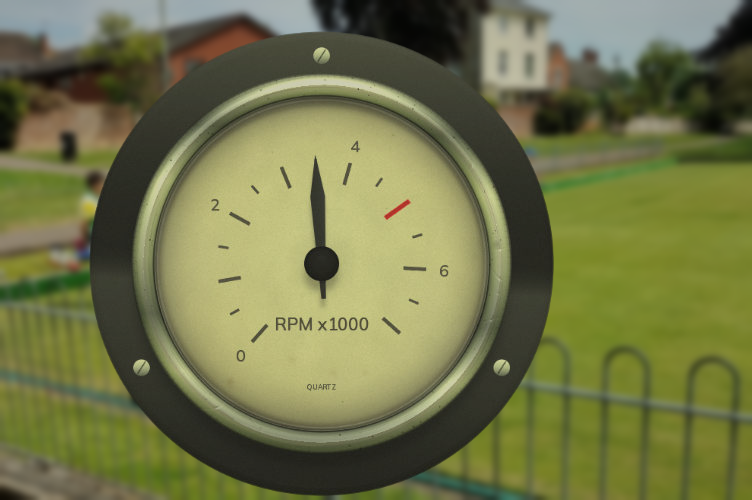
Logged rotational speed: 3500 rpm
